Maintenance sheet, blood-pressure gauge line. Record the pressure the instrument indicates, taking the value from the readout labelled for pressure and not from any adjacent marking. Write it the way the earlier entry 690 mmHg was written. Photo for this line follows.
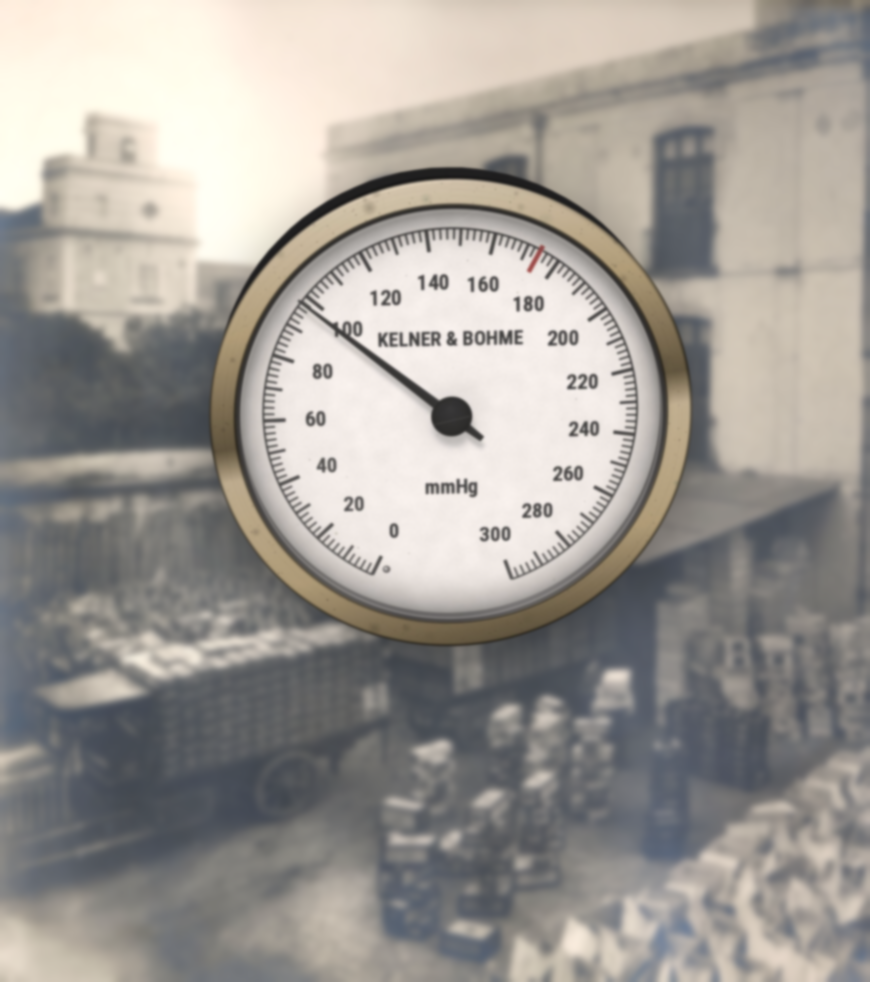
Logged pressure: 98 mmHg
